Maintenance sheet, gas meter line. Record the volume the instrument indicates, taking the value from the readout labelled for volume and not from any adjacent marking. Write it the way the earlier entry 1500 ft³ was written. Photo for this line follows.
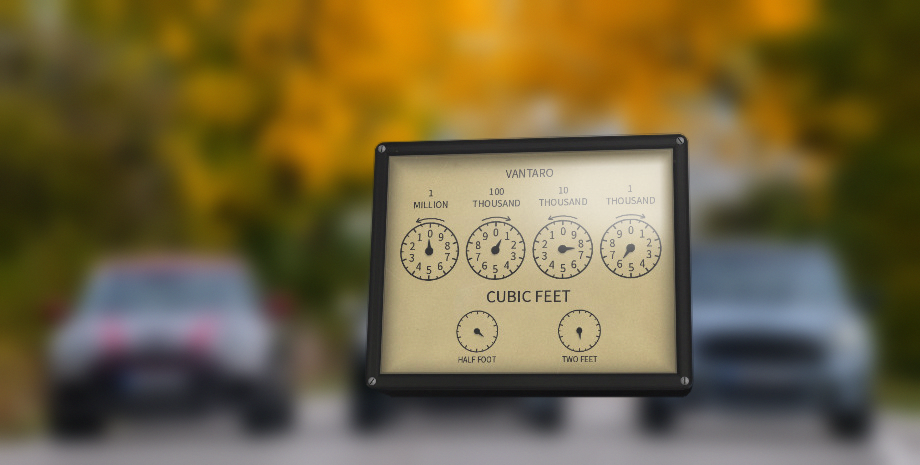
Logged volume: 7600 ft³
